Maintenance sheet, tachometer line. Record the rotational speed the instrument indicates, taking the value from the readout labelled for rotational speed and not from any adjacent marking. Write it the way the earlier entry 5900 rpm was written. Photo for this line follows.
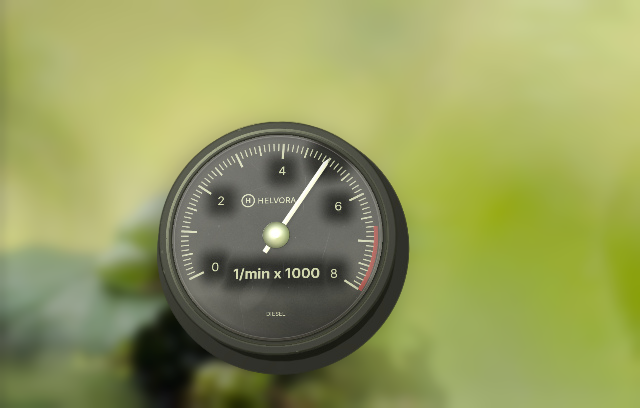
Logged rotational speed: 5000 rpm
